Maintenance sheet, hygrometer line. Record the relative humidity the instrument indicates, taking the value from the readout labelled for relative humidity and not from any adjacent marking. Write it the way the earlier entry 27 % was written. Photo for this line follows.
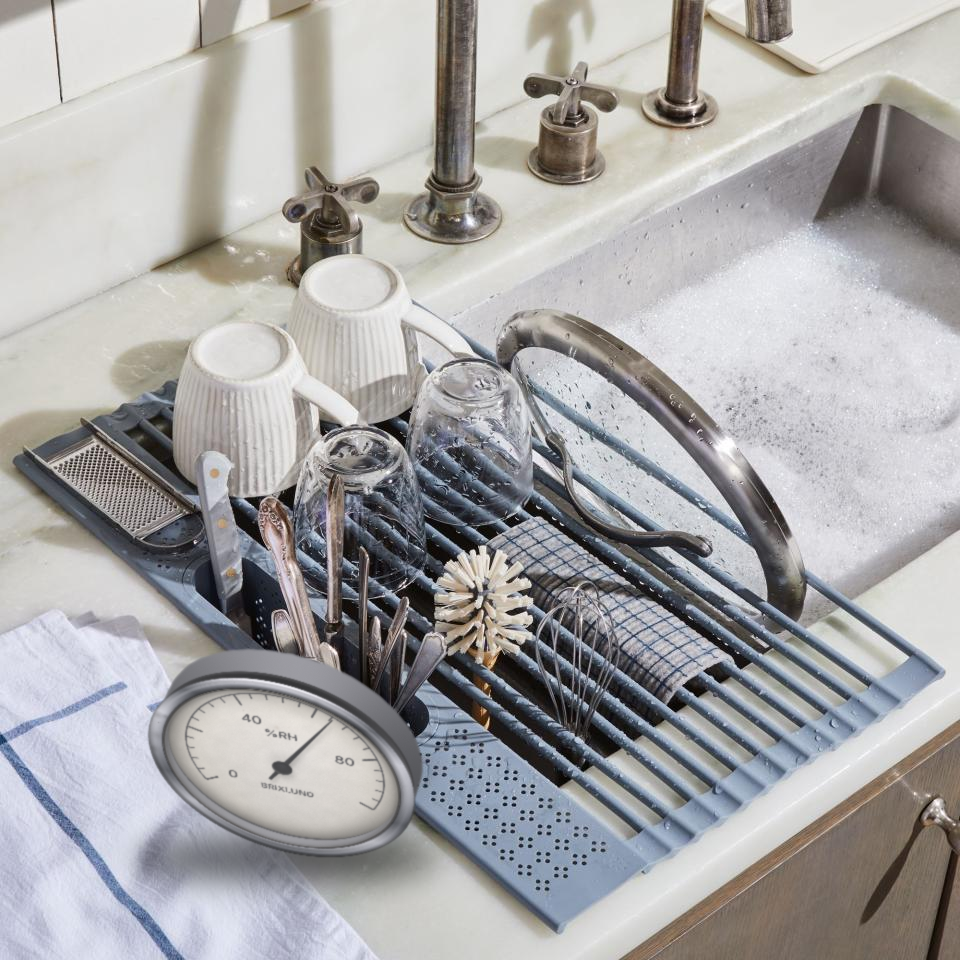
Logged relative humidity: 64 %
